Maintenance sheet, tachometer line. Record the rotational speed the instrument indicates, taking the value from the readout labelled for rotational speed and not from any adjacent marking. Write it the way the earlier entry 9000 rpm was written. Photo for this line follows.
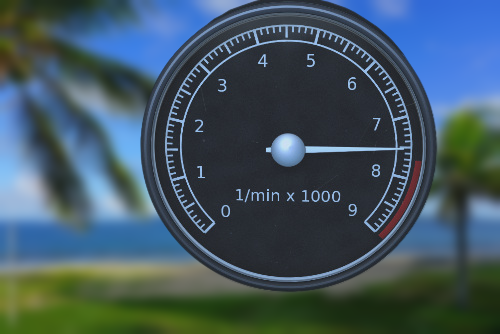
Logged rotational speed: 7500 rpm
